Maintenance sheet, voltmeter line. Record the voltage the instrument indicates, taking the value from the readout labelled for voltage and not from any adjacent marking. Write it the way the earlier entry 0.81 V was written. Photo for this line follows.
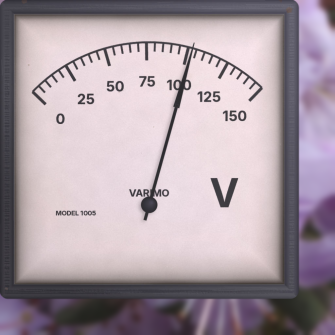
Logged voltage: 102.5 V
